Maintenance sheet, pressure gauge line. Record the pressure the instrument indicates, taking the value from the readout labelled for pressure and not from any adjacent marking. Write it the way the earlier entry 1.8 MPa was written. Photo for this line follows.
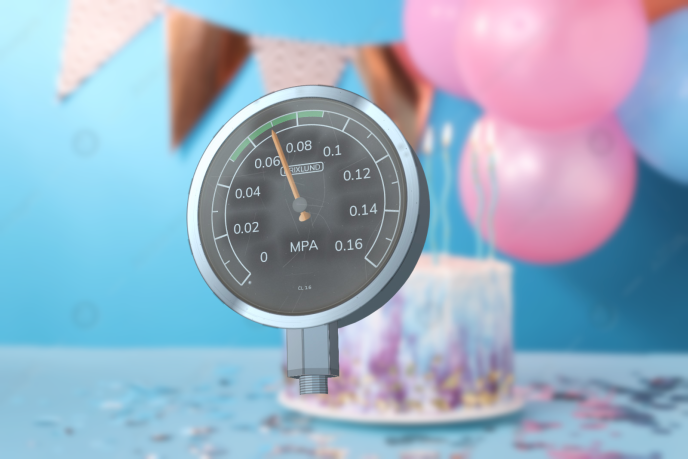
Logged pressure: 0.07 MPa
